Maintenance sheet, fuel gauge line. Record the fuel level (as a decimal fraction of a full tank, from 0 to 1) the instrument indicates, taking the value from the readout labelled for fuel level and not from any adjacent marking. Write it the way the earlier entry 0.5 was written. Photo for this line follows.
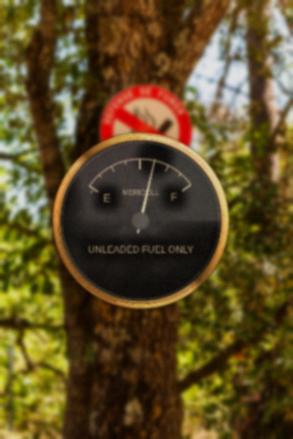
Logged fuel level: 0.625
